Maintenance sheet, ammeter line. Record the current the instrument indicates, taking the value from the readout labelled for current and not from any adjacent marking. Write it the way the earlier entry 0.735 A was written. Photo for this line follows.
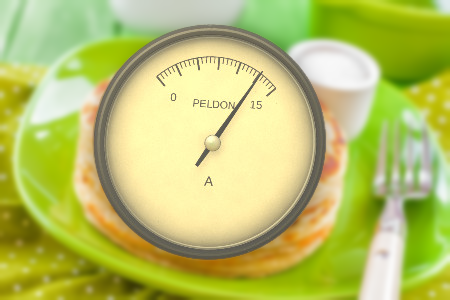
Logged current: 12.5 A
